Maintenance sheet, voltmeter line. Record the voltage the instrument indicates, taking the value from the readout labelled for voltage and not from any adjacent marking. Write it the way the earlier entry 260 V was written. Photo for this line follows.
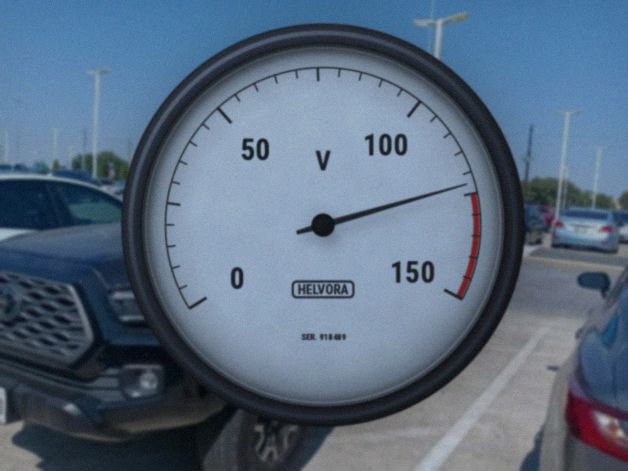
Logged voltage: 122.5 V
